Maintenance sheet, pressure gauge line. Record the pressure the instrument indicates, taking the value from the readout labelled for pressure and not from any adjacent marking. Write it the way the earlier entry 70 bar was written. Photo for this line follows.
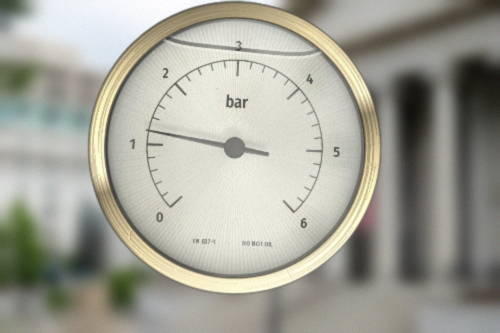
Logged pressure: 1.2 bar
